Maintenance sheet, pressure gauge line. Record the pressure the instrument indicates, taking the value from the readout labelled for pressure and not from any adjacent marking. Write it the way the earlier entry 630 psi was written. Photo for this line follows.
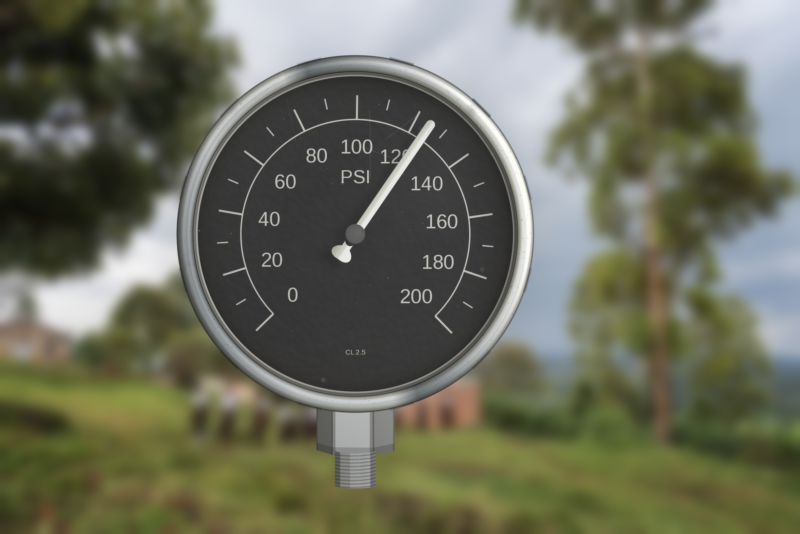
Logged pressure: 125 psi
